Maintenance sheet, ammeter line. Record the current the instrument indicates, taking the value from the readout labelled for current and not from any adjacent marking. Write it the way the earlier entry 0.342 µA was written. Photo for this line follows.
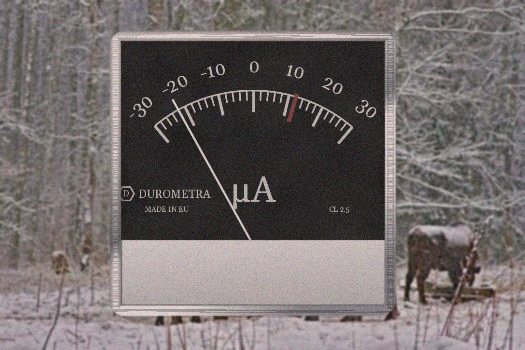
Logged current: -22 µA
